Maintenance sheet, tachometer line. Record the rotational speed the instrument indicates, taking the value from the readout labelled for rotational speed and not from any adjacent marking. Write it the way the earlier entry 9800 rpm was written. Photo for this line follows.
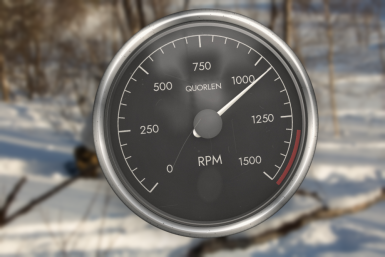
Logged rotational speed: 1050 rpm
